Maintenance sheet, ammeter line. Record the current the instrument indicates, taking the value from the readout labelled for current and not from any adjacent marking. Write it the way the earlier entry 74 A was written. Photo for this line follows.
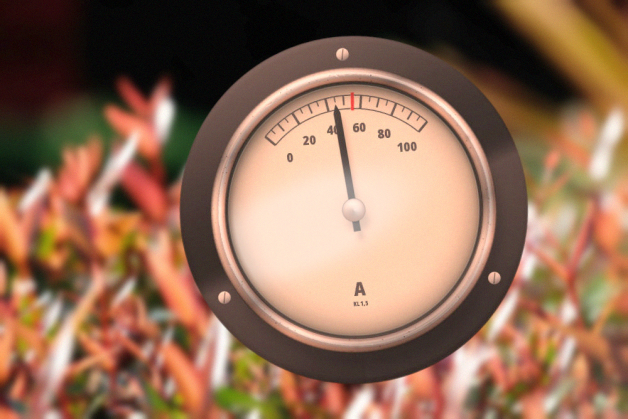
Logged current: 45 A
